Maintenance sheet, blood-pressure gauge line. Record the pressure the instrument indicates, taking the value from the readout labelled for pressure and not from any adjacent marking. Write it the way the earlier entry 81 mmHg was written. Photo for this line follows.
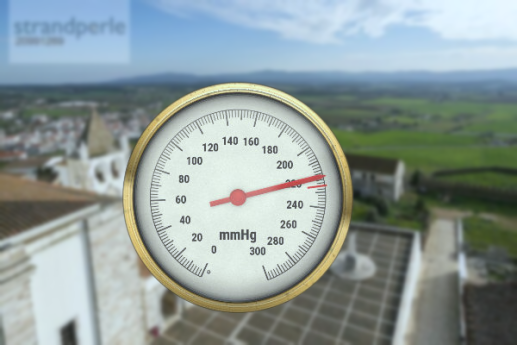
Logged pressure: 220 mmHg
